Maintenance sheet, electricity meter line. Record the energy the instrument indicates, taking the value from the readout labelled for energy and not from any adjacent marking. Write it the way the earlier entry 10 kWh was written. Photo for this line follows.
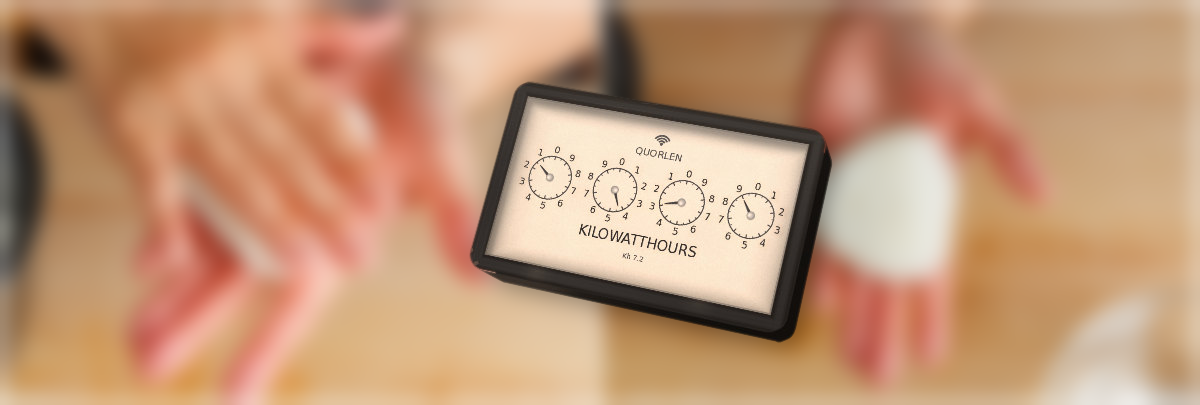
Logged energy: 1429 kWh
